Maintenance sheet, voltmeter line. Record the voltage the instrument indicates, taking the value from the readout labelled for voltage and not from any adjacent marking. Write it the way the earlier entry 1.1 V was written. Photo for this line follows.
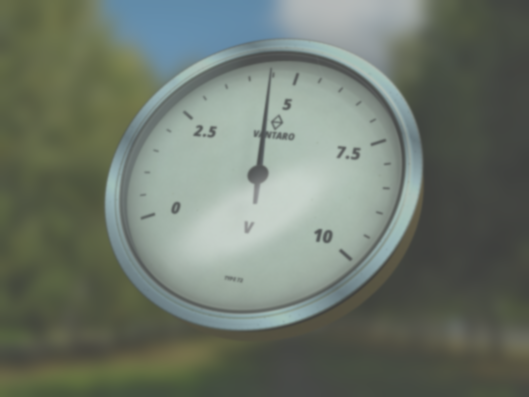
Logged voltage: 4.5 V
